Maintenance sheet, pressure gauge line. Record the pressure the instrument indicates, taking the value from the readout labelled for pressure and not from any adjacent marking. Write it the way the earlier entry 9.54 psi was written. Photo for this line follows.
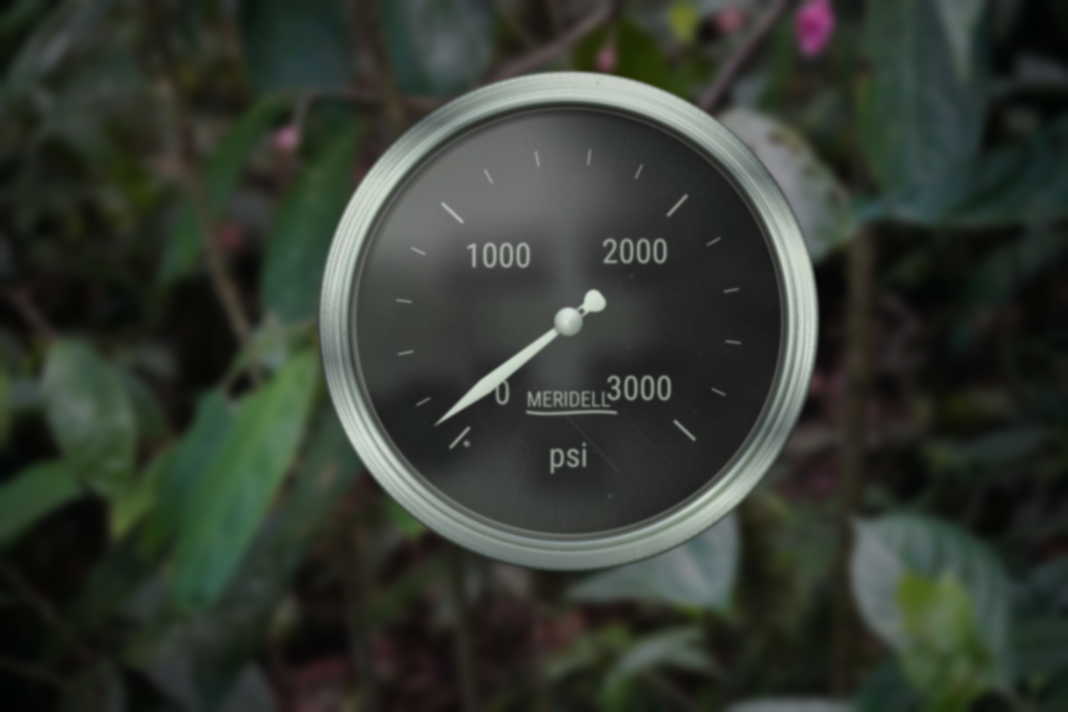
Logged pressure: 100 psi
